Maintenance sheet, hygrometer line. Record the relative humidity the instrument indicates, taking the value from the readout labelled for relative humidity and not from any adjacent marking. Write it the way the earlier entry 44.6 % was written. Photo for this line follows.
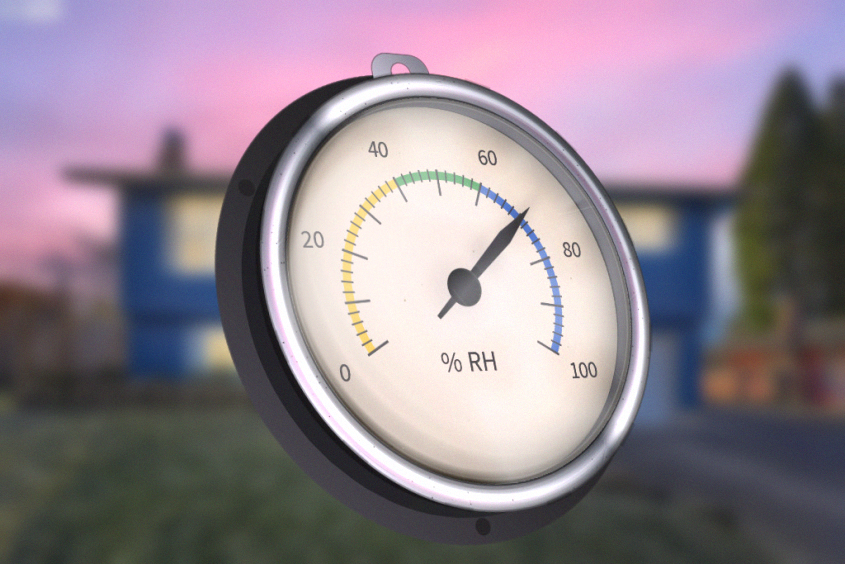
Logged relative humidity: 70 %
